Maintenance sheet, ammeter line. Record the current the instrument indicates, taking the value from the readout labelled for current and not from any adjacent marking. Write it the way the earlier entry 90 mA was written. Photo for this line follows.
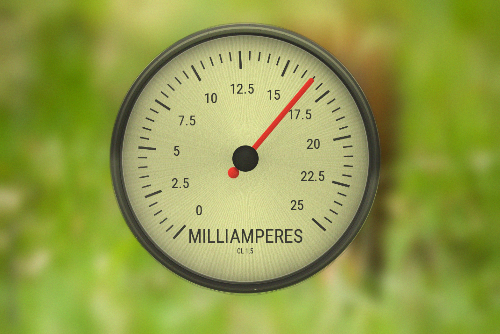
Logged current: 16.5 mA
